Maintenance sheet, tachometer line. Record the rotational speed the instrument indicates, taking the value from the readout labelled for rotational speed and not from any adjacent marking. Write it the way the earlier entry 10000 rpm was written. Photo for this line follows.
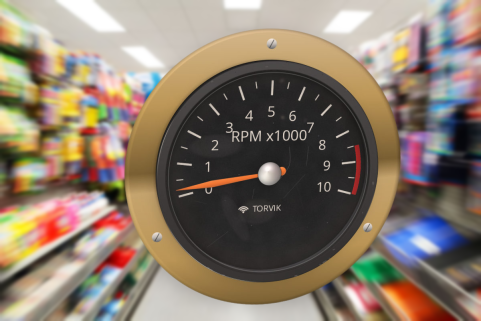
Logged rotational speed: 250 rpm
